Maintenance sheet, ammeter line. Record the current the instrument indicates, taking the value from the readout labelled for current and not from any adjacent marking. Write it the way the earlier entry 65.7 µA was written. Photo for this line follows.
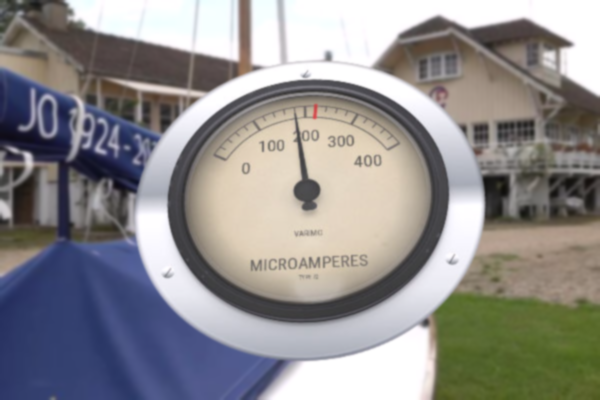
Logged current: 180 µA
